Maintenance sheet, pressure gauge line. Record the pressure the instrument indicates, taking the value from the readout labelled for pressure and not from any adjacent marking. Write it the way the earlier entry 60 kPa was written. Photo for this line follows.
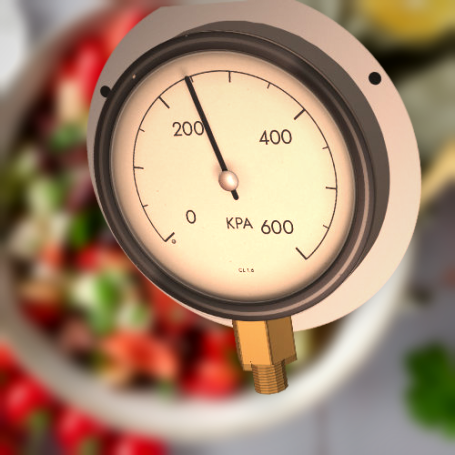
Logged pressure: 250 kPa
